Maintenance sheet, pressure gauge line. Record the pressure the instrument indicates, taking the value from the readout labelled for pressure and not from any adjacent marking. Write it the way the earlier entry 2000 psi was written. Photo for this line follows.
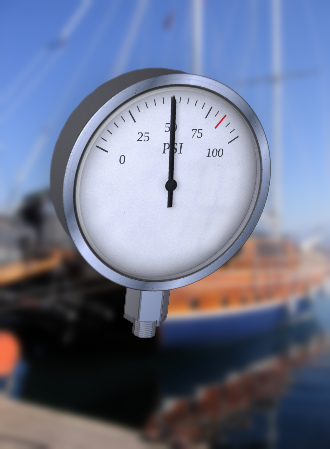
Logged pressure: 50 psi
